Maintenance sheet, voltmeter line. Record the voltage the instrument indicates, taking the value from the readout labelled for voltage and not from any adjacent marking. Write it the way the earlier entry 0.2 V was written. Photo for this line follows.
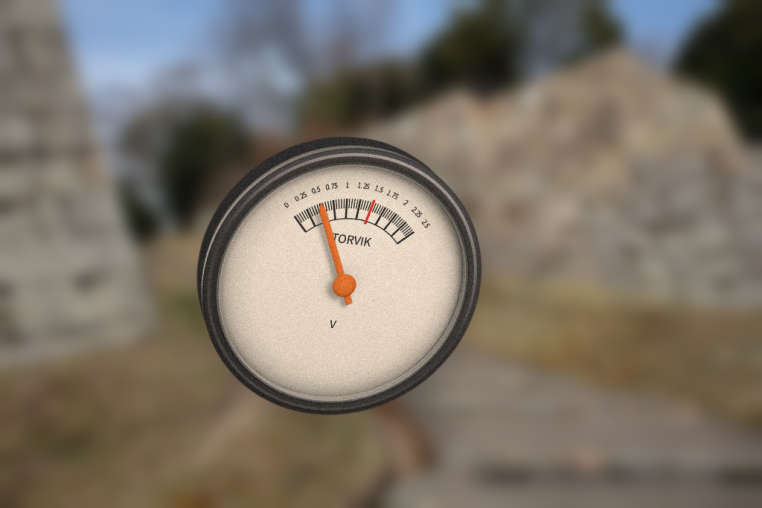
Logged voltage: 0.5 V
